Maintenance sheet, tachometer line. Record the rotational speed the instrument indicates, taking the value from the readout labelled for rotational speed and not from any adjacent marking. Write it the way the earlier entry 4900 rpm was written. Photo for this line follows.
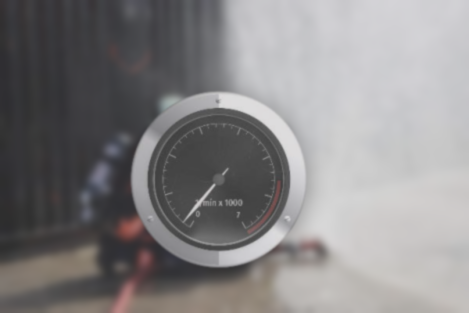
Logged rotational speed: 200 rpm
